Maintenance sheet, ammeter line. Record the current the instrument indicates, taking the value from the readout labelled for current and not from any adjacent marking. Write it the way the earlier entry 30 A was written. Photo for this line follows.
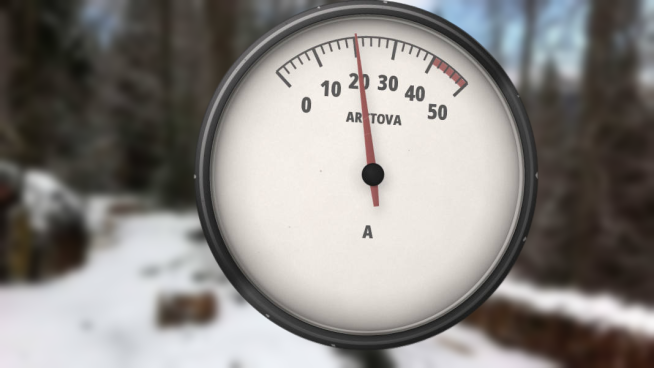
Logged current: 20 A
